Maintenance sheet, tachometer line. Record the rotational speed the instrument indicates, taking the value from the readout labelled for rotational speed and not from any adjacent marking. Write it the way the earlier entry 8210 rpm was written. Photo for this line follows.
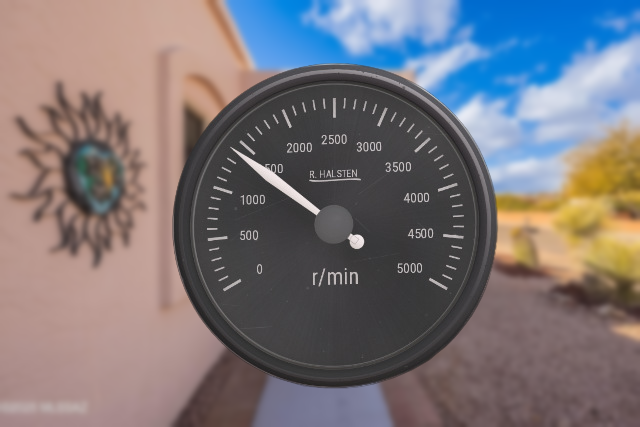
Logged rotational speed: 1400 rpm
